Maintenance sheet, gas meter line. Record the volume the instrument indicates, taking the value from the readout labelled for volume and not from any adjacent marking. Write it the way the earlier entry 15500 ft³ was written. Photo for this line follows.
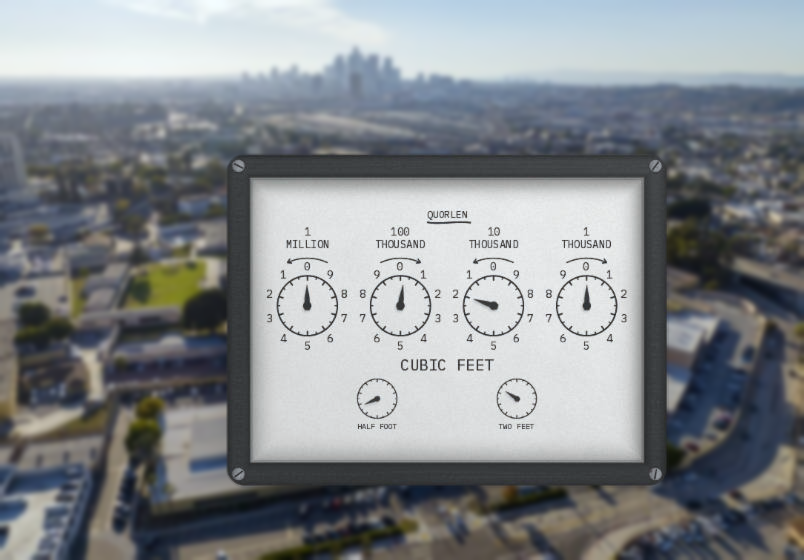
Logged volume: 2000 ft³
